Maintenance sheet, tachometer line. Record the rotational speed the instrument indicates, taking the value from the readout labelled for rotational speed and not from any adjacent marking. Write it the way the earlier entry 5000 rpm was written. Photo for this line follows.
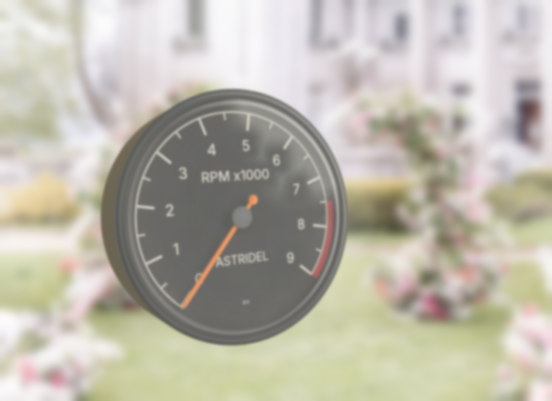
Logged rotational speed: 0 rpm
